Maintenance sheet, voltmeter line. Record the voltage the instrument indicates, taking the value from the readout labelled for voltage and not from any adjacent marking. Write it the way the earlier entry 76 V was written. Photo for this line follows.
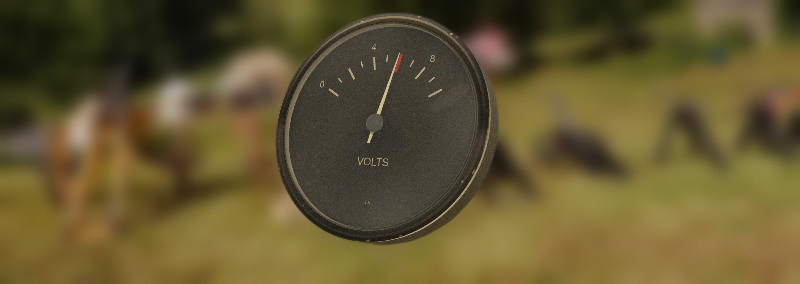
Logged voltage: 6 V
